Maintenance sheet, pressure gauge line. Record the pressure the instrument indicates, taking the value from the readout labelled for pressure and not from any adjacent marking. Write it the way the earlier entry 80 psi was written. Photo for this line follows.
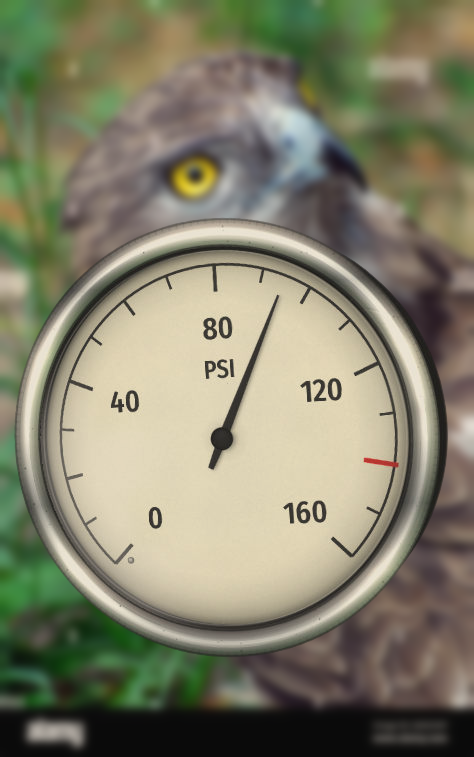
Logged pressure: 95 psi
